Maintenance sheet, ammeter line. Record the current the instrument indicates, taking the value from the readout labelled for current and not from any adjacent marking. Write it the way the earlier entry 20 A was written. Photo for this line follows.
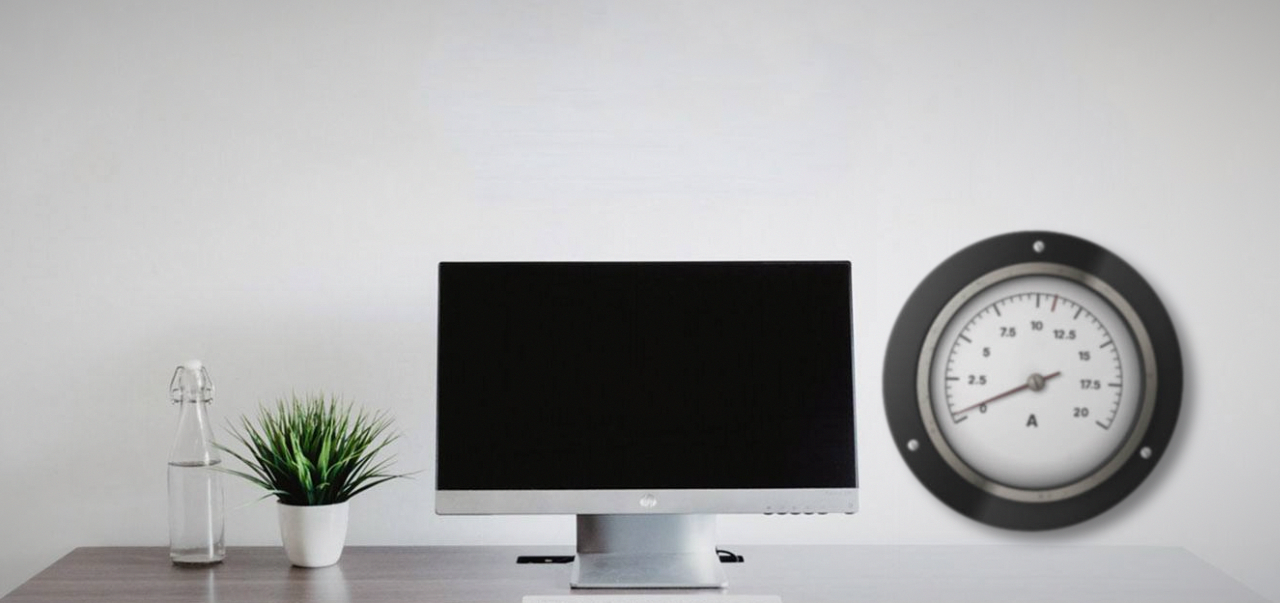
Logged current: 0.5 A
